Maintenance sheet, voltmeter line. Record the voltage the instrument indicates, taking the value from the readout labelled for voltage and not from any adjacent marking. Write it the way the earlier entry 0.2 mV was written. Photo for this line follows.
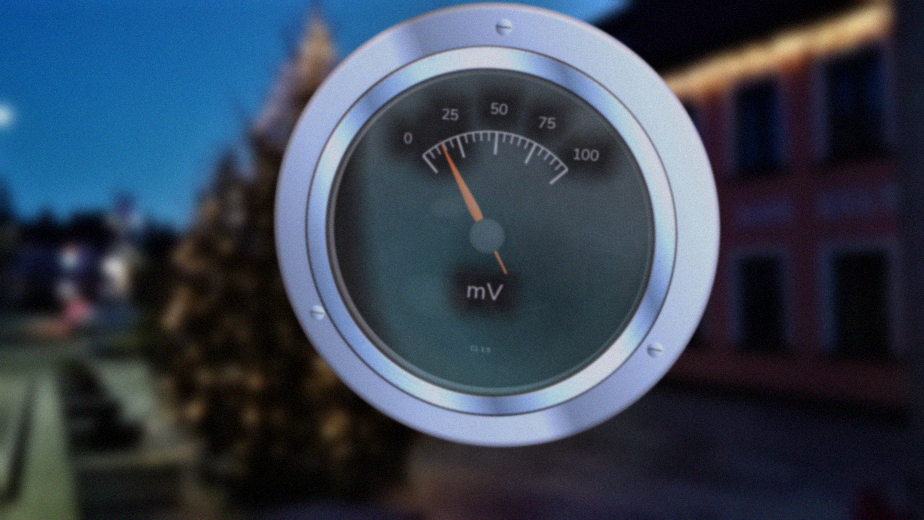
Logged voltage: 15 mV
